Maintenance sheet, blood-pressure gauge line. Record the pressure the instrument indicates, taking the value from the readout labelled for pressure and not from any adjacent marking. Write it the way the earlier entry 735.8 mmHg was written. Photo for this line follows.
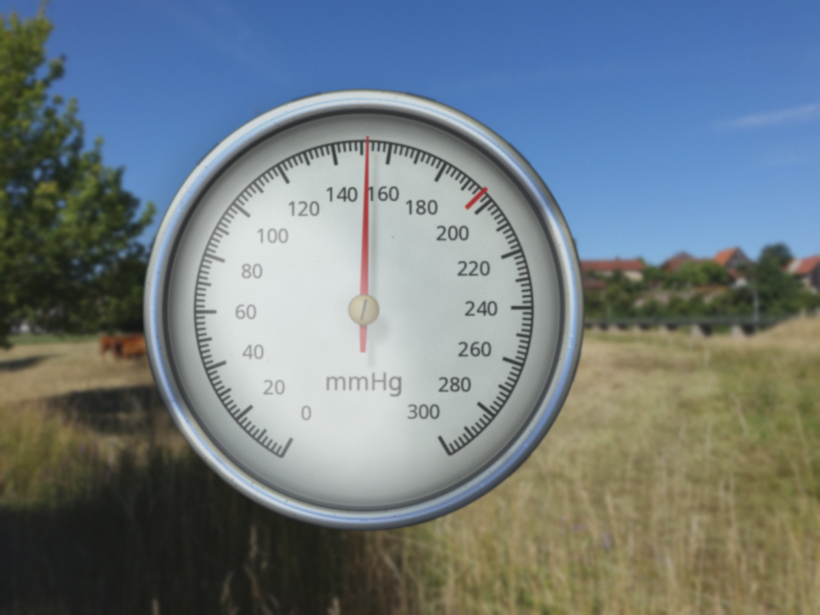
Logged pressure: 152 mmHg
